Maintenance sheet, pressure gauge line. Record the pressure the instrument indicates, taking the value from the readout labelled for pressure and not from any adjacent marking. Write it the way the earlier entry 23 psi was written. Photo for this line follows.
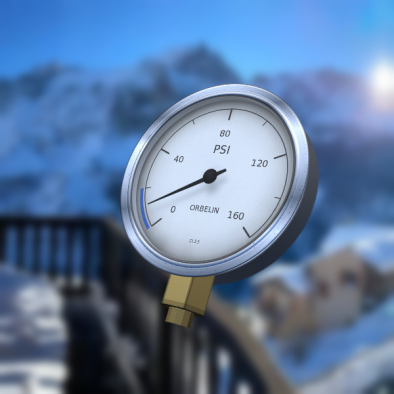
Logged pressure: 10 psi
